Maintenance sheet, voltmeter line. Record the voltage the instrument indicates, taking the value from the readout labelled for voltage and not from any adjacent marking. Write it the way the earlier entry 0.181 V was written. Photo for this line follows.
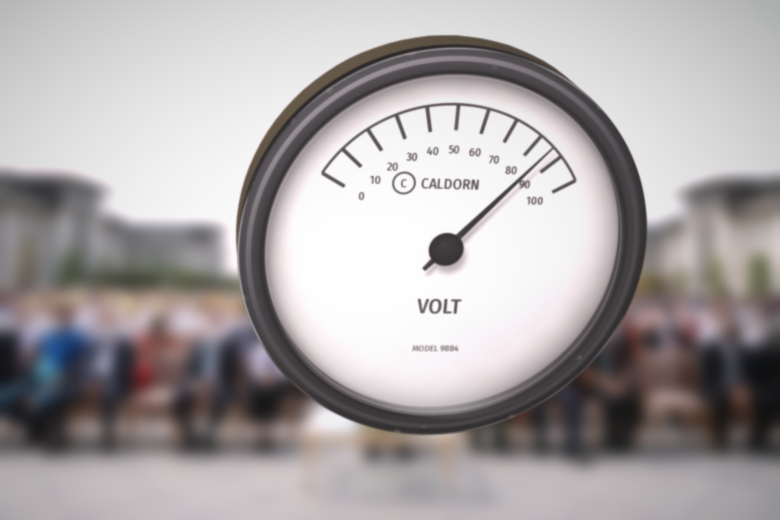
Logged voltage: 85 V
